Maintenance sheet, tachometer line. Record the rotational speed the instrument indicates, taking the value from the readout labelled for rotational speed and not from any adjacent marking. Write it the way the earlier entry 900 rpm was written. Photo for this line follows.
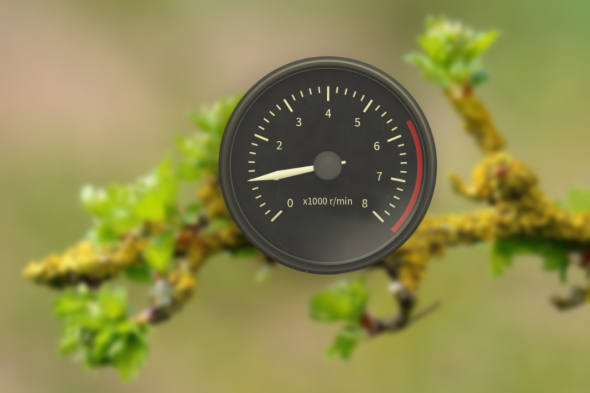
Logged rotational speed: 1000 rpm
